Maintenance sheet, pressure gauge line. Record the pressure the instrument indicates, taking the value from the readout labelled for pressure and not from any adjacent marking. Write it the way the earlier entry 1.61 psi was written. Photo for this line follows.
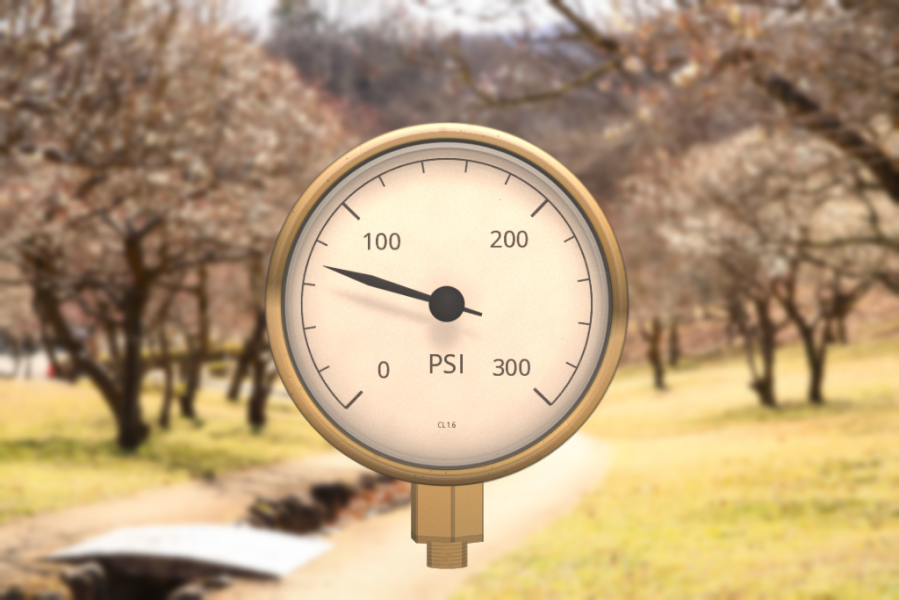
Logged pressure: 70 psi
